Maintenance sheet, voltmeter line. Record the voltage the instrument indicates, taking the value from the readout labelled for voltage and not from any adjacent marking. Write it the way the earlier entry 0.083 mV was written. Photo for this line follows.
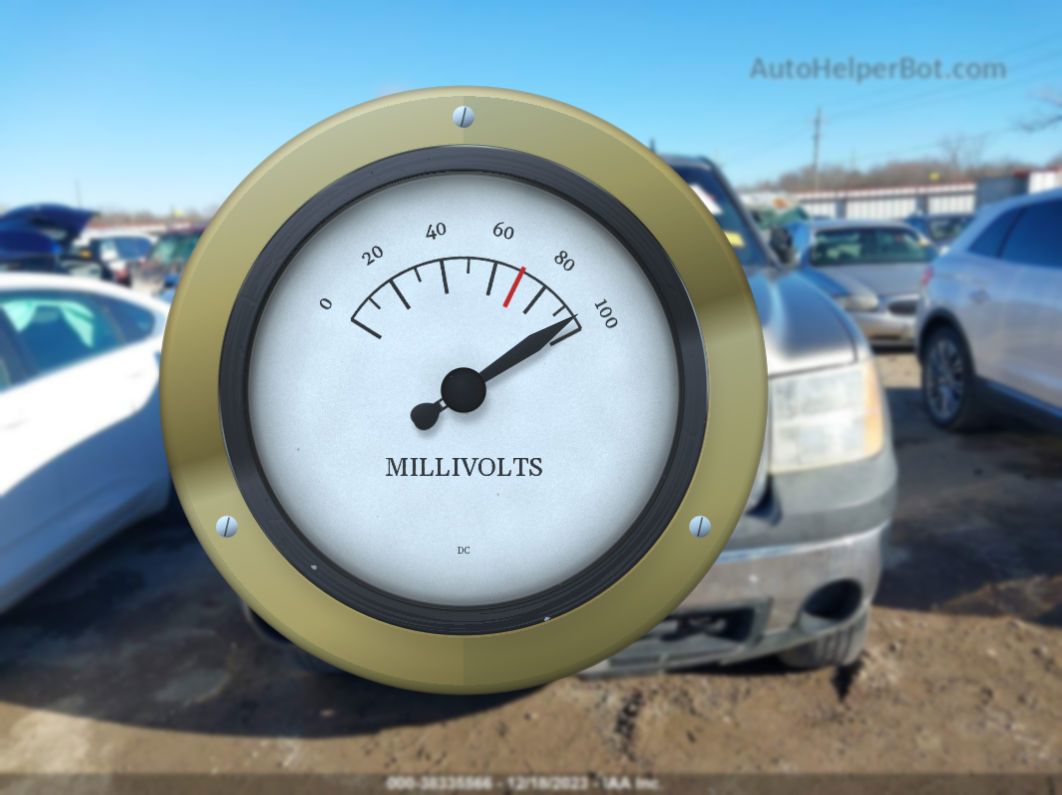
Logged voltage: 95 mV
